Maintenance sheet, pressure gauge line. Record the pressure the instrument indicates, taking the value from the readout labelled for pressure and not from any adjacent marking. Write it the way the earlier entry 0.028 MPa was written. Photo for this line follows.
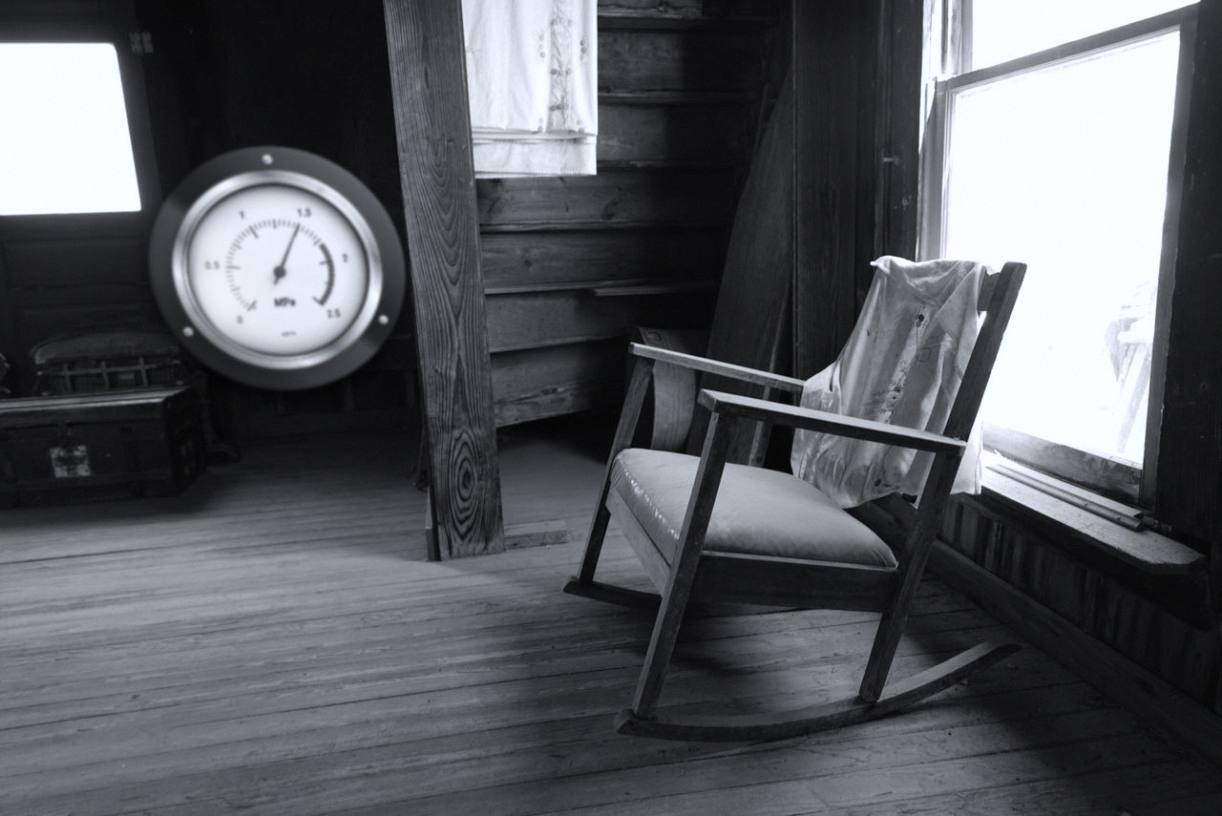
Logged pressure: 1.5 MPa
